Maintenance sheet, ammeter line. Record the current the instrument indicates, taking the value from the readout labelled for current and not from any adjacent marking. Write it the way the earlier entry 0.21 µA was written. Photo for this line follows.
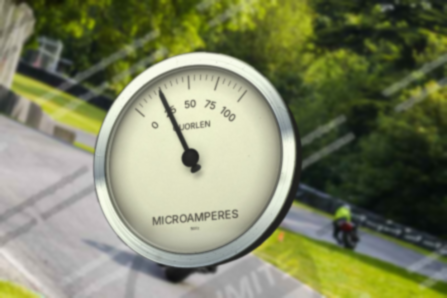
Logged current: 25 µA
